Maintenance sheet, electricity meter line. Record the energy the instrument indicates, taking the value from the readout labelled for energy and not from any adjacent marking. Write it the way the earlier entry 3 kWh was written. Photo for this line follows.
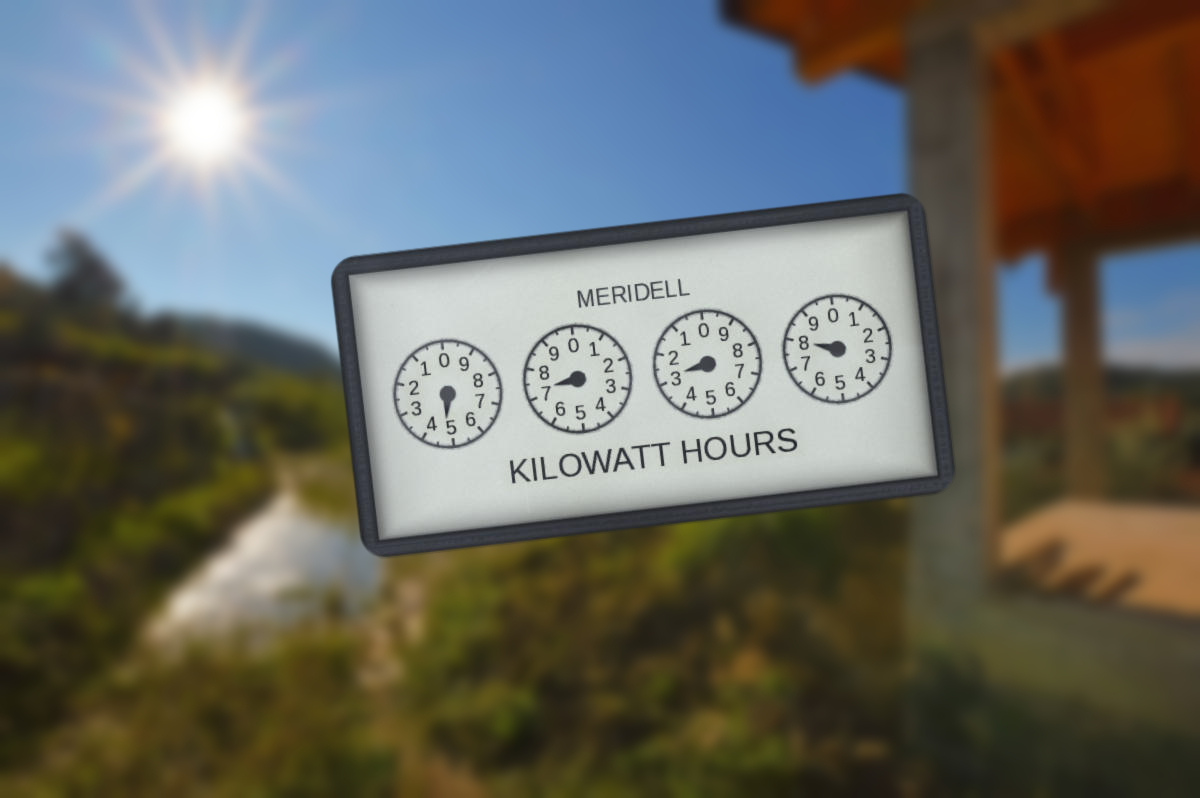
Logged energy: 4728 kWh
